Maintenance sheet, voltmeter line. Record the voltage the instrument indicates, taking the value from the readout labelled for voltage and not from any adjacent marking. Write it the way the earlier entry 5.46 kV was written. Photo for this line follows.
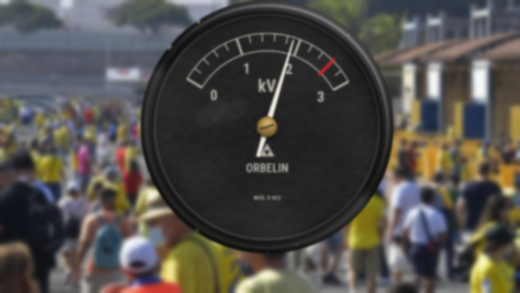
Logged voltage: 1.9 kV
